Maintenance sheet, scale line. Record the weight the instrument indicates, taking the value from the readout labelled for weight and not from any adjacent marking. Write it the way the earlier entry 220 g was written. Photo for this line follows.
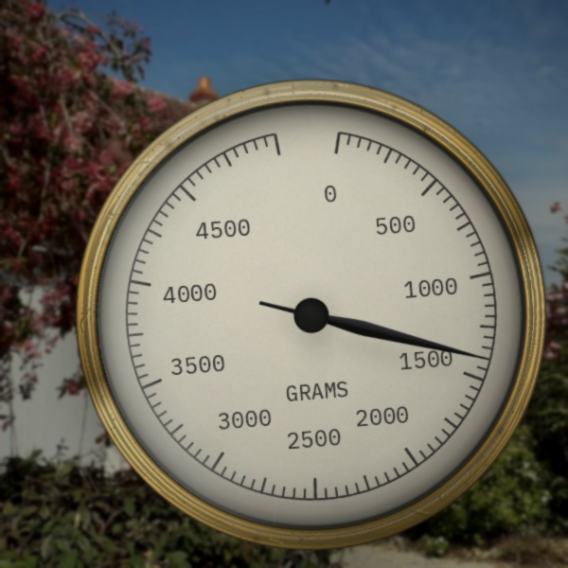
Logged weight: 1400 g
